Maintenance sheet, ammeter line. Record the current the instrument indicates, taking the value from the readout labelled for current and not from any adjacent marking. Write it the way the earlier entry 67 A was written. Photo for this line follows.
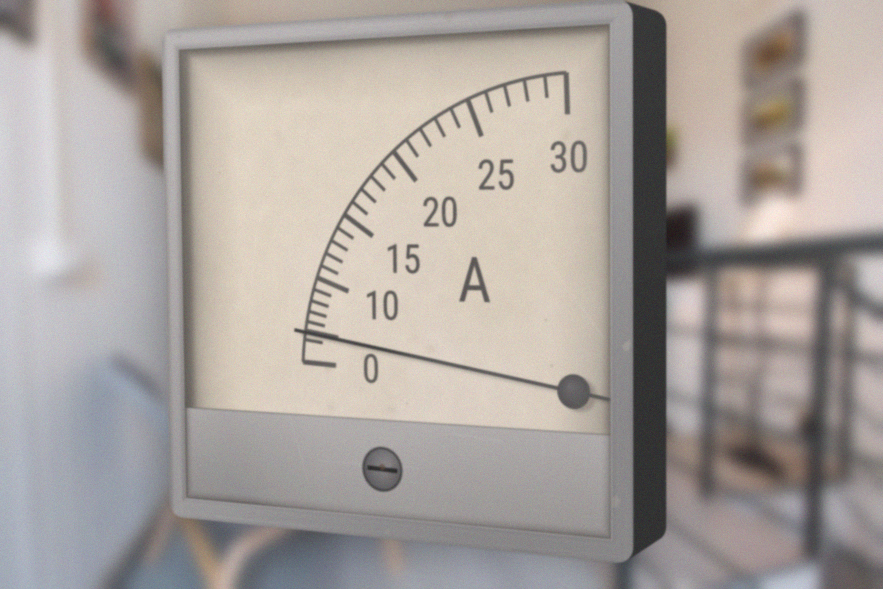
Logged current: 5 A
